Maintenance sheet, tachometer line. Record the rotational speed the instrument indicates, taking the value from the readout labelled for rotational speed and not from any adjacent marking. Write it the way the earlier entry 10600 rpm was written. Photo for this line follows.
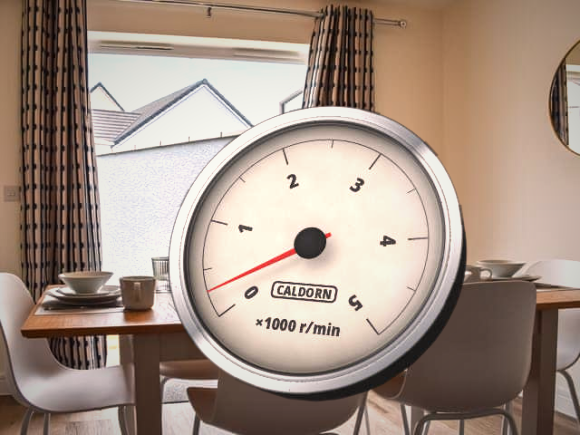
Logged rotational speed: 250 rpm
